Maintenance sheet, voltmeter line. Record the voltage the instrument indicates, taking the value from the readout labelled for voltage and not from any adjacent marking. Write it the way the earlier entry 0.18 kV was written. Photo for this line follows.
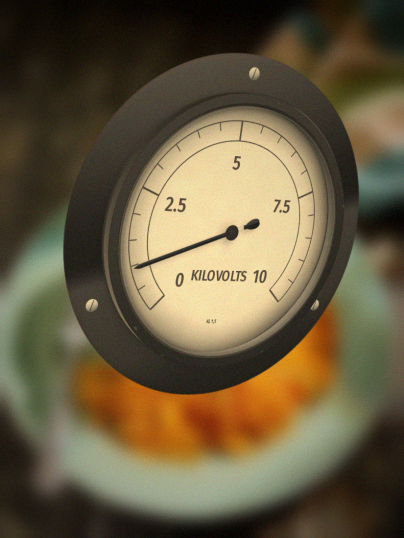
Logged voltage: 1 kV
